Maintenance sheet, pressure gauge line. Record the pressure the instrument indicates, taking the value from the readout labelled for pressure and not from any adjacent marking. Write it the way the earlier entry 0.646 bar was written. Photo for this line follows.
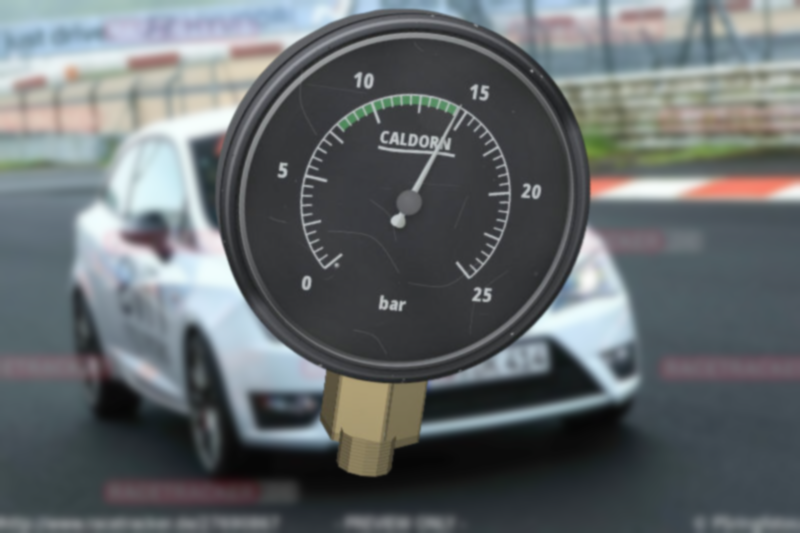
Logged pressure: 14.5 bar
